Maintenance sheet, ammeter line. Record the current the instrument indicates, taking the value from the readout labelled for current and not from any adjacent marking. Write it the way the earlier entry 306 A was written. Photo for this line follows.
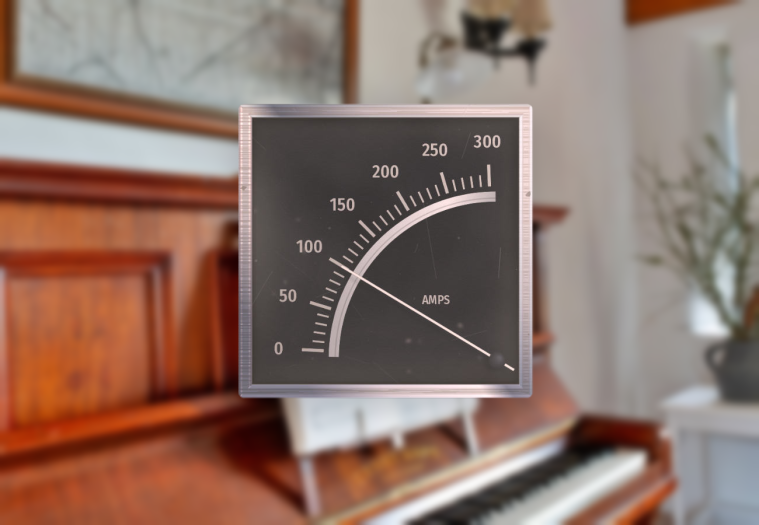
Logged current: 100 A
